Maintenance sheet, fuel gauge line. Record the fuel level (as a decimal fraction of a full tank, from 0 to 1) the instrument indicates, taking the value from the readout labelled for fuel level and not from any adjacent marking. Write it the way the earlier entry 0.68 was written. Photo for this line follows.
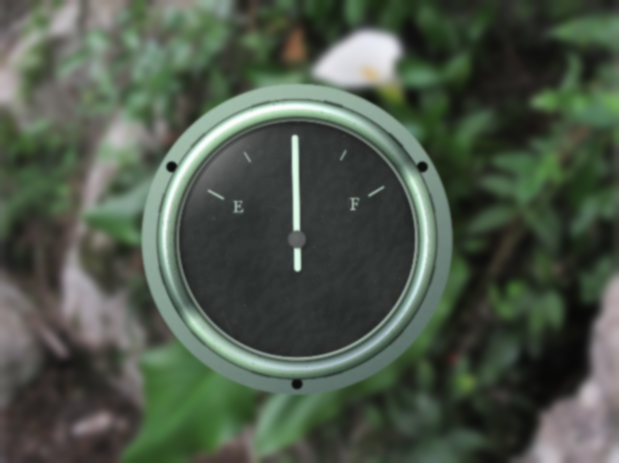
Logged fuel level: 0.5
